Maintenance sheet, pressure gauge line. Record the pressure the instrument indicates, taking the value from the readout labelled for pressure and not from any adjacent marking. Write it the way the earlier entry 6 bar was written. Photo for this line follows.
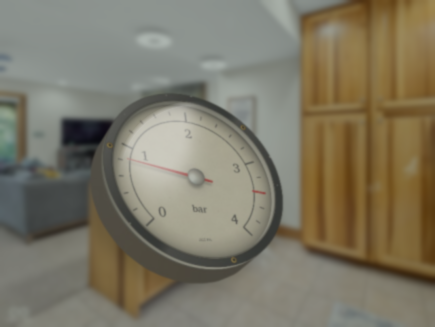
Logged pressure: 0.8 bar
